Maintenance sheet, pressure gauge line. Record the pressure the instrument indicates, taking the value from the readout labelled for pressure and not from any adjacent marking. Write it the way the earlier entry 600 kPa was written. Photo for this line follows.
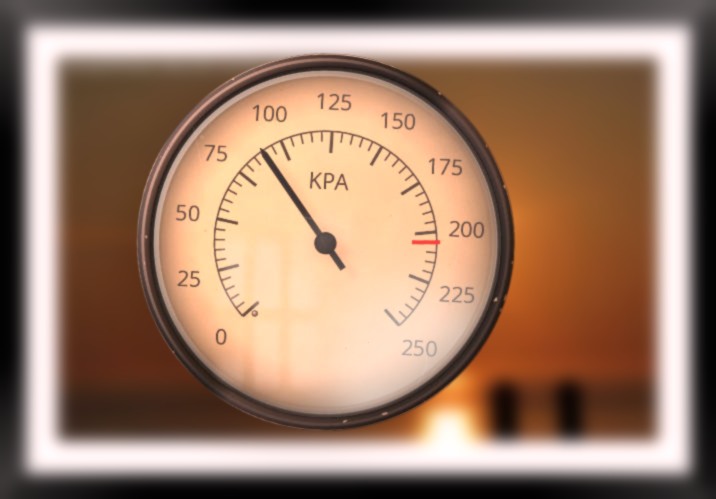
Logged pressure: 90 kPa
